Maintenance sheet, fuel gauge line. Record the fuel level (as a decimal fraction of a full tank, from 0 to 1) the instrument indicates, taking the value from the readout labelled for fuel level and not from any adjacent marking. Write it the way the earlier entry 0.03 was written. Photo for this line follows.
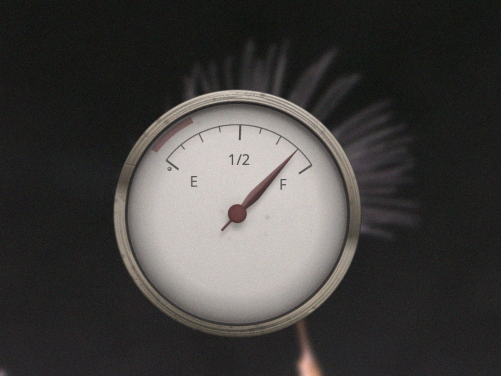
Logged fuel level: 0.875
